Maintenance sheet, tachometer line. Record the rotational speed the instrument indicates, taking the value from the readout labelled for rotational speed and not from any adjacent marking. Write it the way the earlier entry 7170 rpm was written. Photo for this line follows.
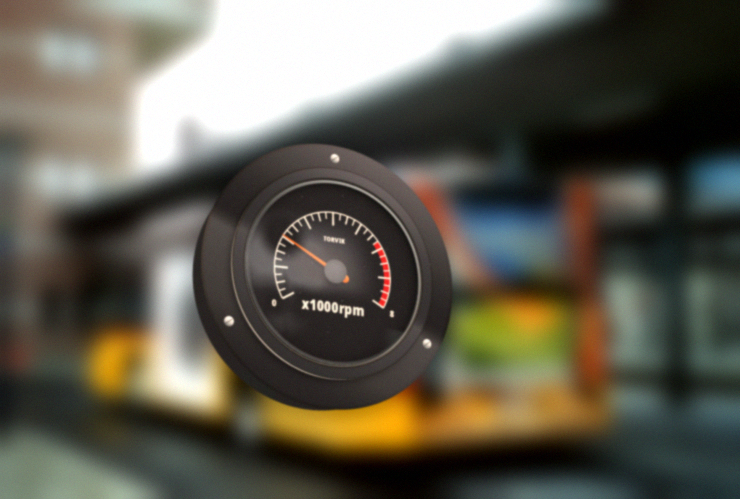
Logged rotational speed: 2000 rpm
